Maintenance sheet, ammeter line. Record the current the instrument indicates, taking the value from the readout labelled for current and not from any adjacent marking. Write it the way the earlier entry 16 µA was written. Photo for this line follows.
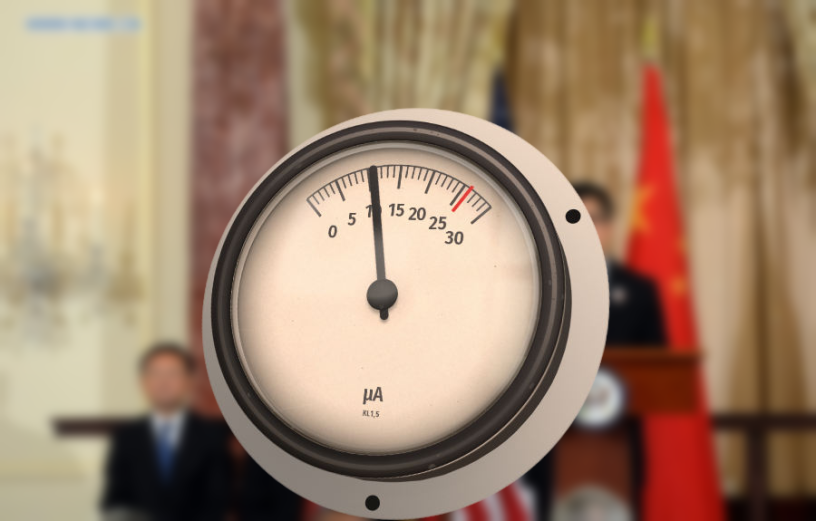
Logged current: 11 µA
